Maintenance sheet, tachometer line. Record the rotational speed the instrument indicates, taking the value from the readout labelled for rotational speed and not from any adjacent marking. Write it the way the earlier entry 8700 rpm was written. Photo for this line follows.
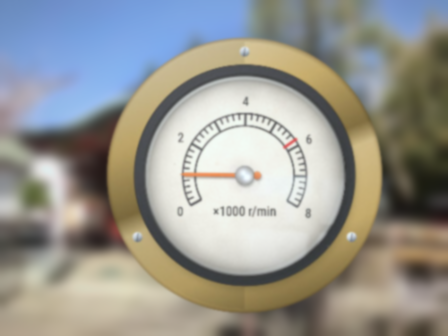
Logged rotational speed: 1000 rpm
